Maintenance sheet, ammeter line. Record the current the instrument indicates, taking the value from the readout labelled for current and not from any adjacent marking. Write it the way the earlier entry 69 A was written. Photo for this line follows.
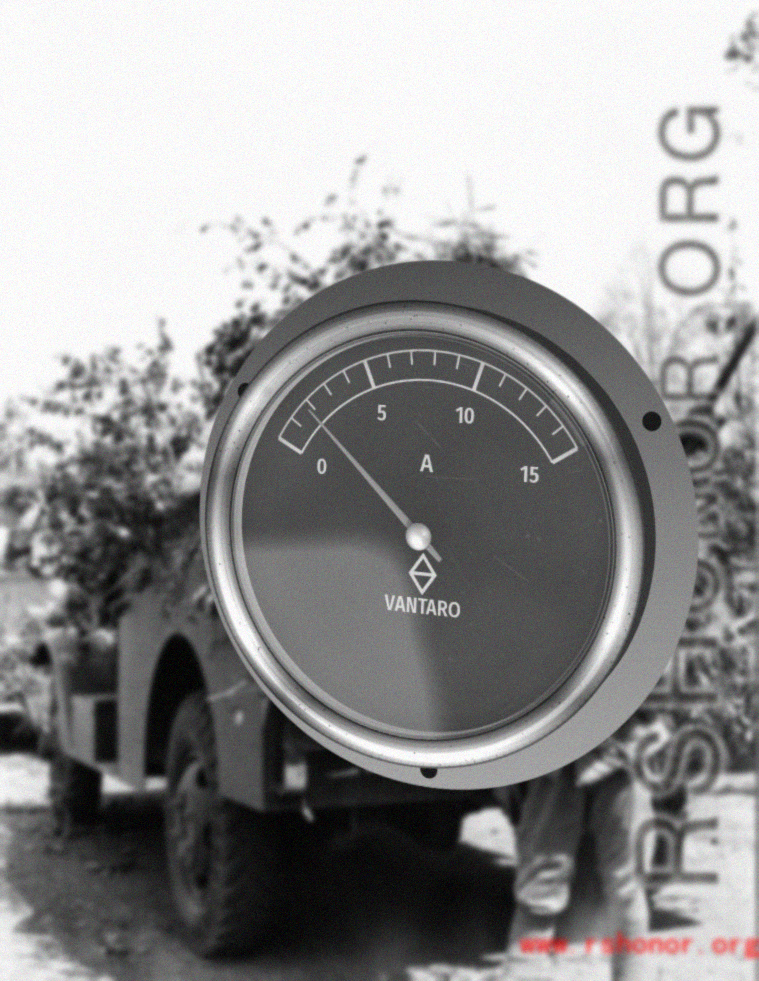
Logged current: 2 A
